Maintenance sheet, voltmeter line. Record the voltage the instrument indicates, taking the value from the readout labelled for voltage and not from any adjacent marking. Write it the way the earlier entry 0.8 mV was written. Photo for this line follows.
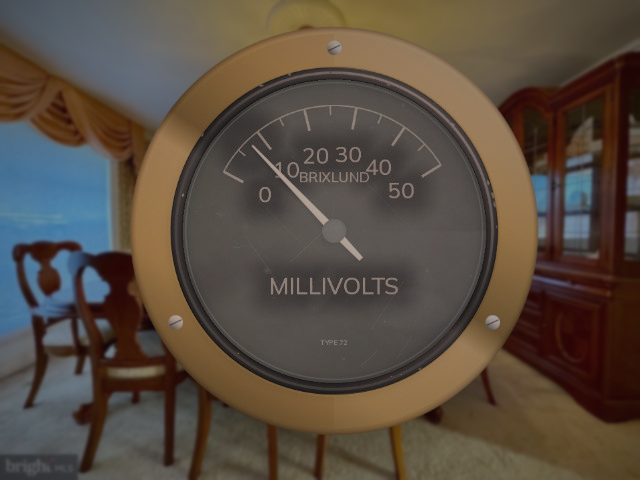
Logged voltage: 7.5 mV
